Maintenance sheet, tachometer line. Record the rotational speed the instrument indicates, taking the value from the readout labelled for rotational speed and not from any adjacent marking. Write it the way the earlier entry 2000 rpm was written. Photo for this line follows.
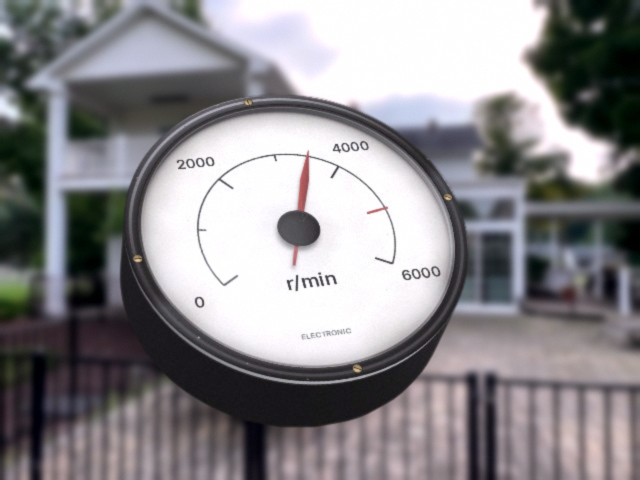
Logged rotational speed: 3500 rpm
